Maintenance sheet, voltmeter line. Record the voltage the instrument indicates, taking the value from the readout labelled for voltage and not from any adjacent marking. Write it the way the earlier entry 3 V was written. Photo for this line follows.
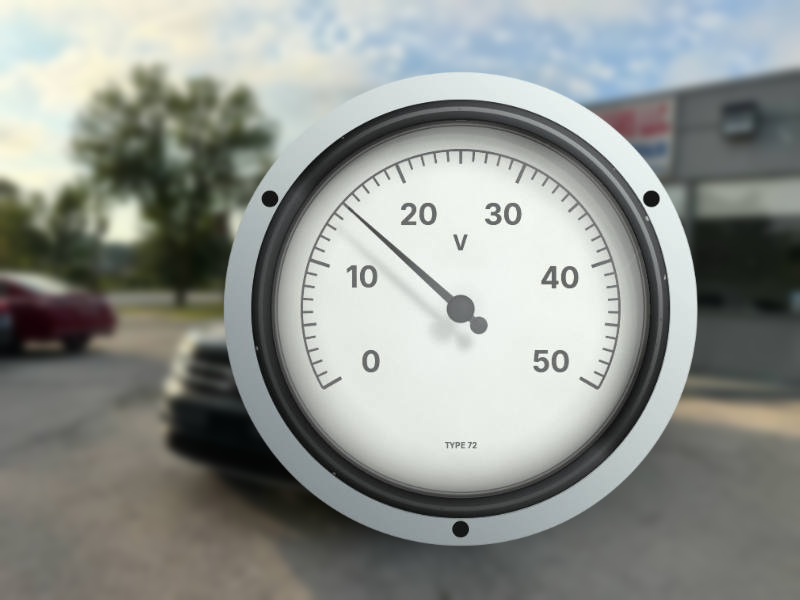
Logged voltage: 15 V
